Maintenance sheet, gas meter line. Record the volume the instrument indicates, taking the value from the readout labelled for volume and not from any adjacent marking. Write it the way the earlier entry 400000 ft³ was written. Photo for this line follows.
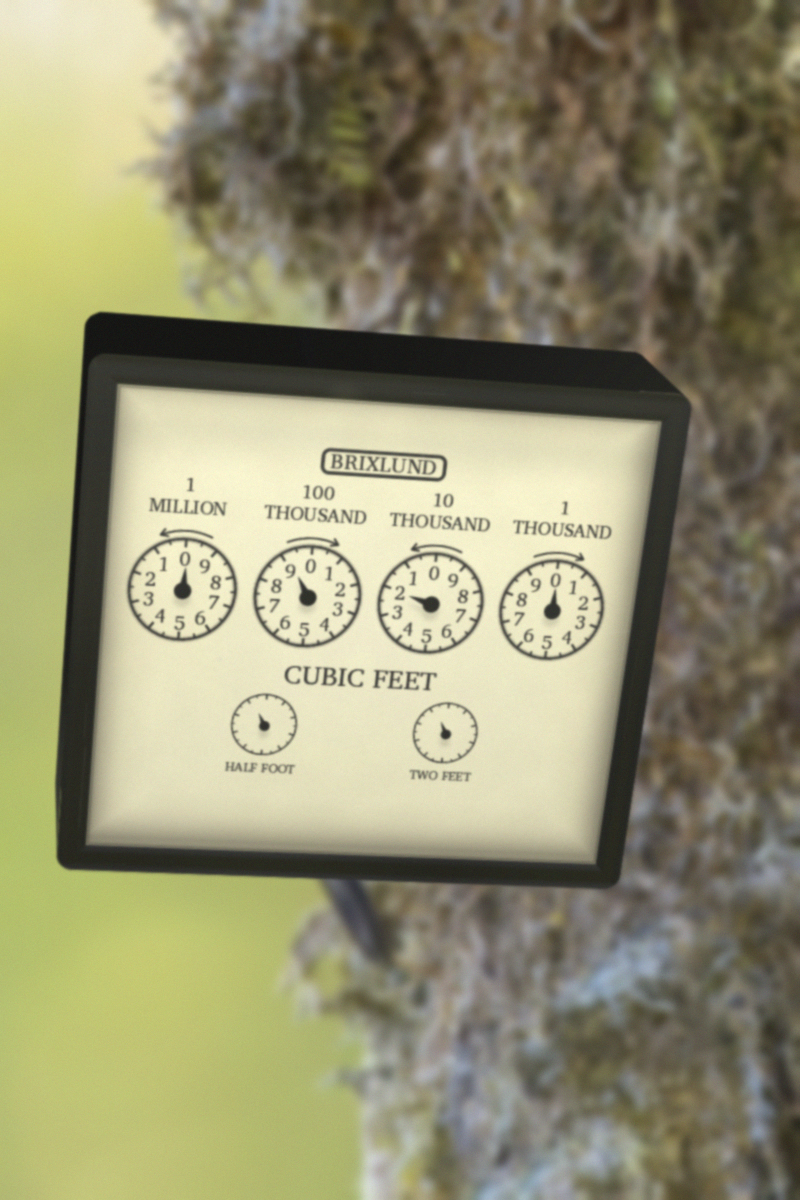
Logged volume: 992000 ft³
